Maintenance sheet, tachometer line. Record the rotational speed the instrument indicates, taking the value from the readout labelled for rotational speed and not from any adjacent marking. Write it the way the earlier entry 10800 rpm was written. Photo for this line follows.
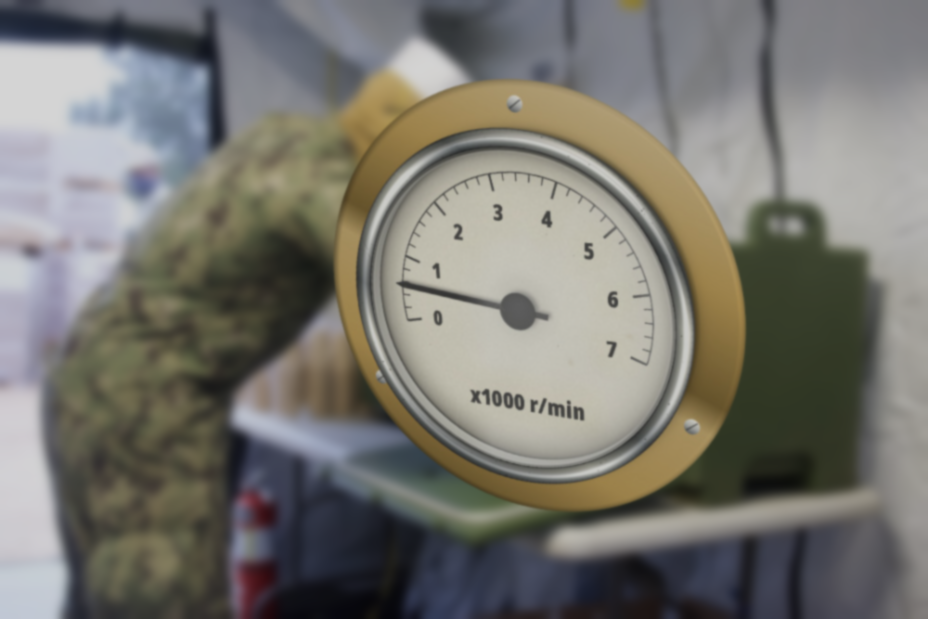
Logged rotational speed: 600 rpm
